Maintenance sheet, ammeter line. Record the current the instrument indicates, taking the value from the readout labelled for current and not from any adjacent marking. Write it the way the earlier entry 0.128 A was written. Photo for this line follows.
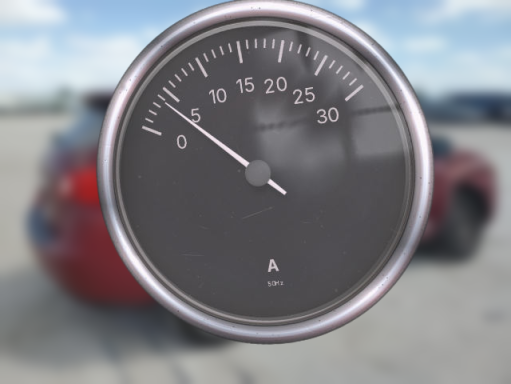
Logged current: 4 A
